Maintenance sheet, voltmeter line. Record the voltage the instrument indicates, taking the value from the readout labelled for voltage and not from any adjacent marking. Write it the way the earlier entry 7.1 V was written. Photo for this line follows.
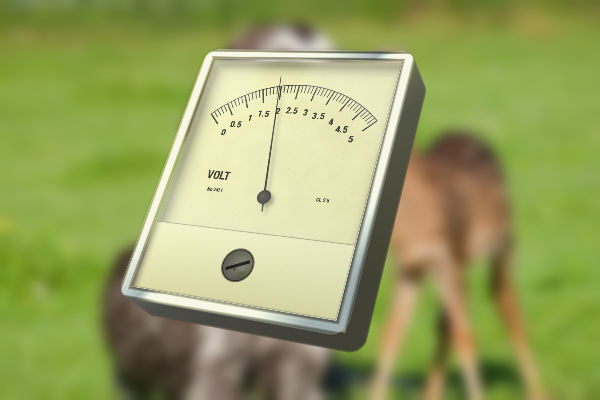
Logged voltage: 2 V
